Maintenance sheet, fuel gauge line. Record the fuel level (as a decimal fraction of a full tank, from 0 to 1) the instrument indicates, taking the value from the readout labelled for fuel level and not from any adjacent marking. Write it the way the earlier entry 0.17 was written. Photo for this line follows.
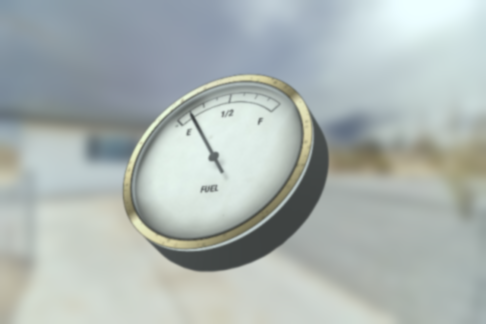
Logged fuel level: 0.125
